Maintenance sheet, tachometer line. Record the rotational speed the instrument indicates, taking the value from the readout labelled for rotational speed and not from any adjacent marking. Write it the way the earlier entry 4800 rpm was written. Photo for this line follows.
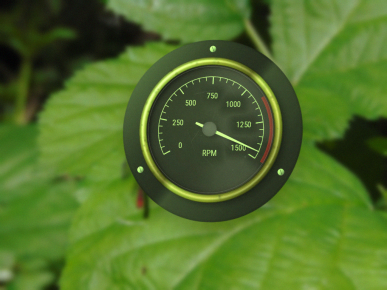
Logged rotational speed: 1450 rpm
